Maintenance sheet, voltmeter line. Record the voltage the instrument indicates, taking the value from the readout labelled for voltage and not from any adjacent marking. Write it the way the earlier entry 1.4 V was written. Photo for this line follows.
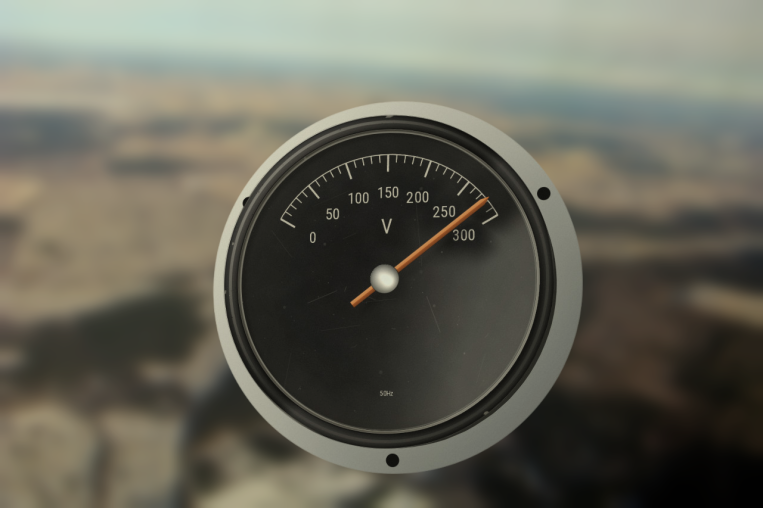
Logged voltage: 280 V
